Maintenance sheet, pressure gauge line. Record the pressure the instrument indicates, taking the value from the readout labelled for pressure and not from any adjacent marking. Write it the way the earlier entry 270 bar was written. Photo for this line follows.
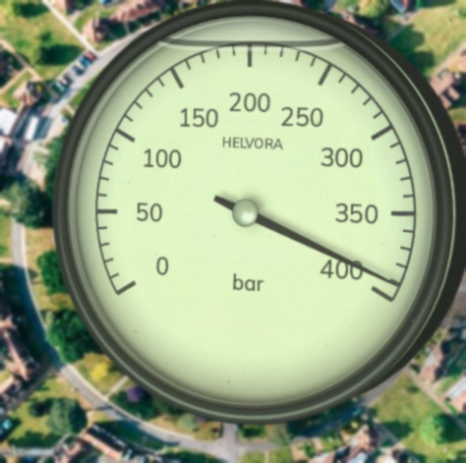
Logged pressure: 390 bar
